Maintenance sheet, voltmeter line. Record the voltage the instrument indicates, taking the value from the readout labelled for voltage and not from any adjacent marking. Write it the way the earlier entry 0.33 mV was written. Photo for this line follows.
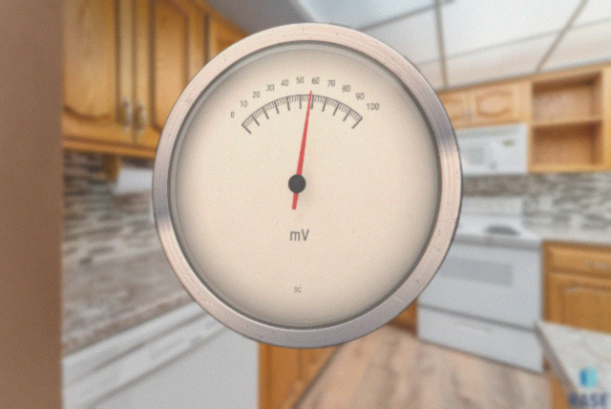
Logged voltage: 60 mV
